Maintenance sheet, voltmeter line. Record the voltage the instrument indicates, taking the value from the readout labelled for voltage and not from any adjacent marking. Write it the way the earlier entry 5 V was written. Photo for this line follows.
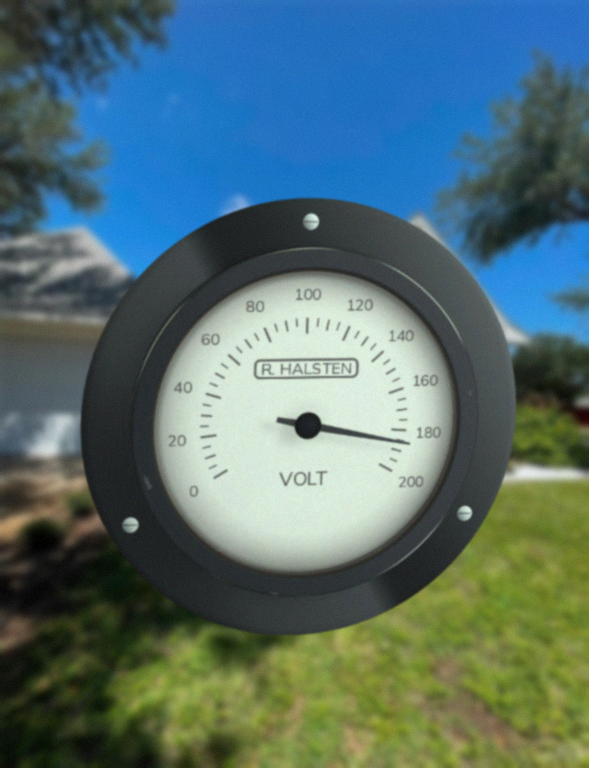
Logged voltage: 185 V
